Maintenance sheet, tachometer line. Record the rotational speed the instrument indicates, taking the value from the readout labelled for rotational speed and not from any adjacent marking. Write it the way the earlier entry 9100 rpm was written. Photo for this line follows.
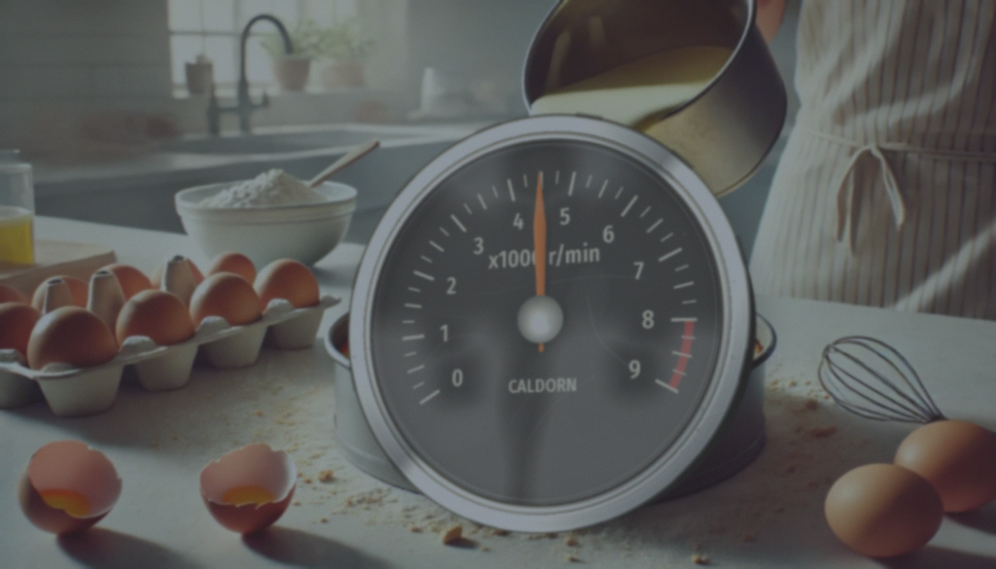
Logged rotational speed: 4500 rpm
